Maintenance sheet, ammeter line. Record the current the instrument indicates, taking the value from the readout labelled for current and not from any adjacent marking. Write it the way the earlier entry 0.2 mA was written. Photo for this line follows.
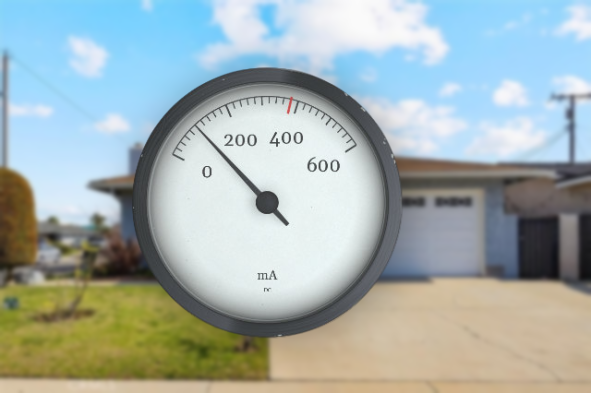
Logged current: 100 mA
